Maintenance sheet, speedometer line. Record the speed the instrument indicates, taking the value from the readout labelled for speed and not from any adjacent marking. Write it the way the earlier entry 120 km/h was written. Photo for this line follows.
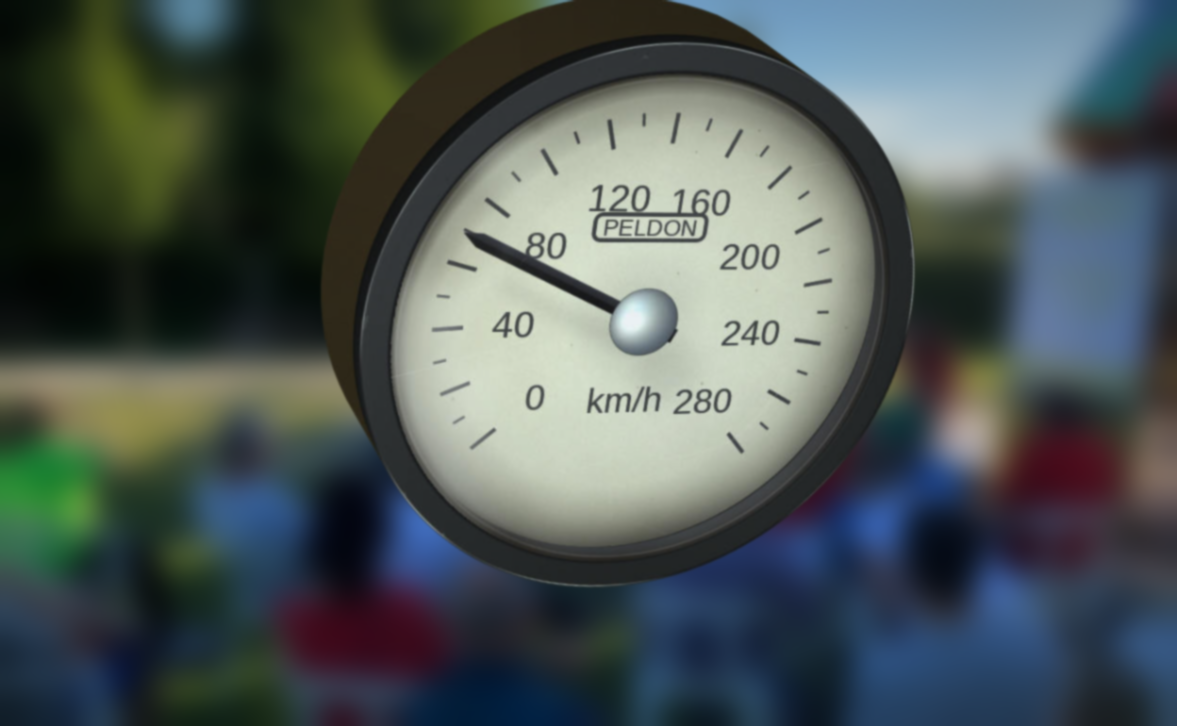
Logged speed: 70 km/h
